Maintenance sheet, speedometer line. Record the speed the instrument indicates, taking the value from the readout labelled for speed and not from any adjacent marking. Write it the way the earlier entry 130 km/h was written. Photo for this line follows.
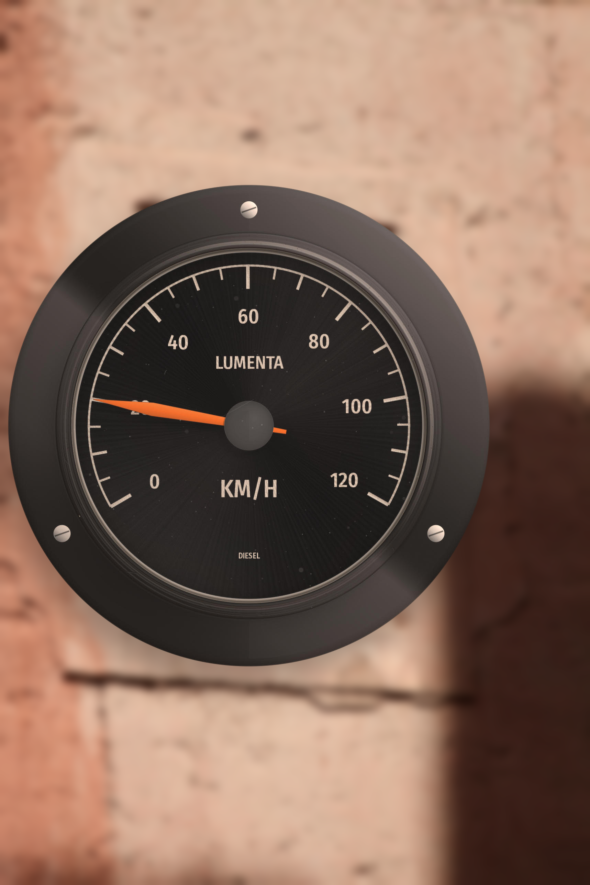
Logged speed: 20 km/h
